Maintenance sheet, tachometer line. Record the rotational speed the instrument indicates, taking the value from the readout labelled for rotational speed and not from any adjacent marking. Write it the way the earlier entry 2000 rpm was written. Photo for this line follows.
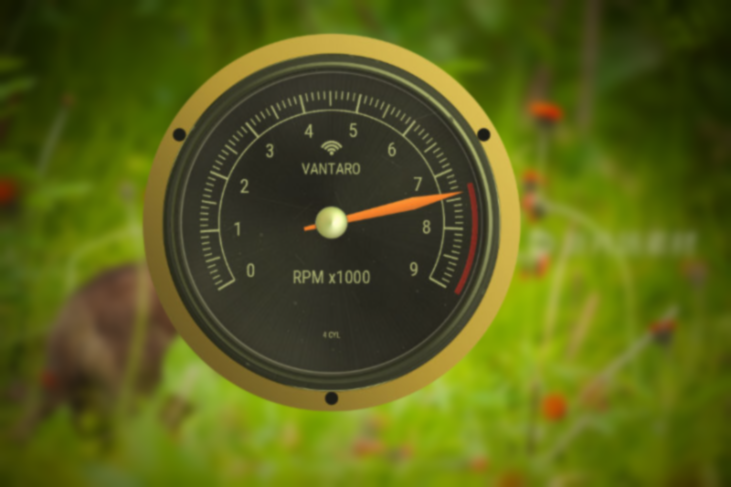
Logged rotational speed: 7400 rpm
